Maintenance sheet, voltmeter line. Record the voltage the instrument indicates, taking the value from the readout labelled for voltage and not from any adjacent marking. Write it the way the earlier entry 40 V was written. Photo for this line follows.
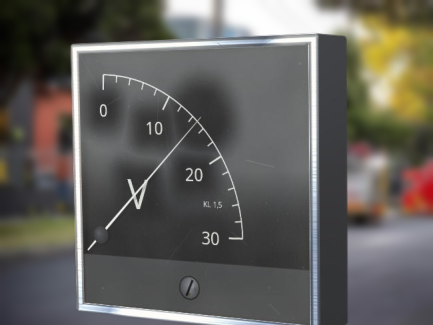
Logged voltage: 15 V
